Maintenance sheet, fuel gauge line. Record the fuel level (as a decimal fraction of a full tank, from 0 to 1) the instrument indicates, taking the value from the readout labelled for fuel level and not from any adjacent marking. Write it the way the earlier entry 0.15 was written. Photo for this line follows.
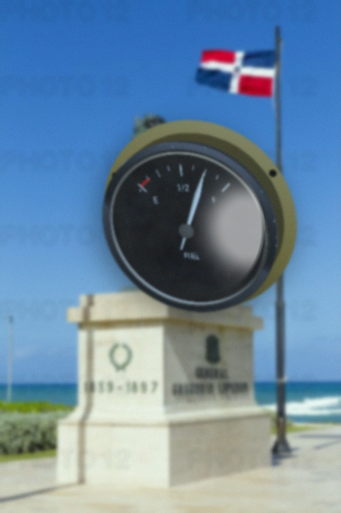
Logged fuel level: 0.75
